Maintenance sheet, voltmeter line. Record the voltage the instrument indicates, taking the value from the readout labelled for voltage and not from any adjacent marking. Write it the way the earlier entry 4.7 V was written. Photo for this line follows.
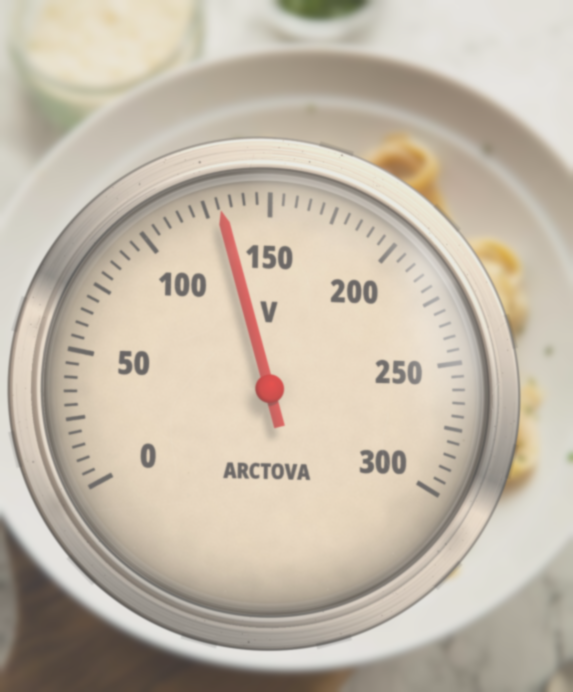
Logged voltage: 130 V
